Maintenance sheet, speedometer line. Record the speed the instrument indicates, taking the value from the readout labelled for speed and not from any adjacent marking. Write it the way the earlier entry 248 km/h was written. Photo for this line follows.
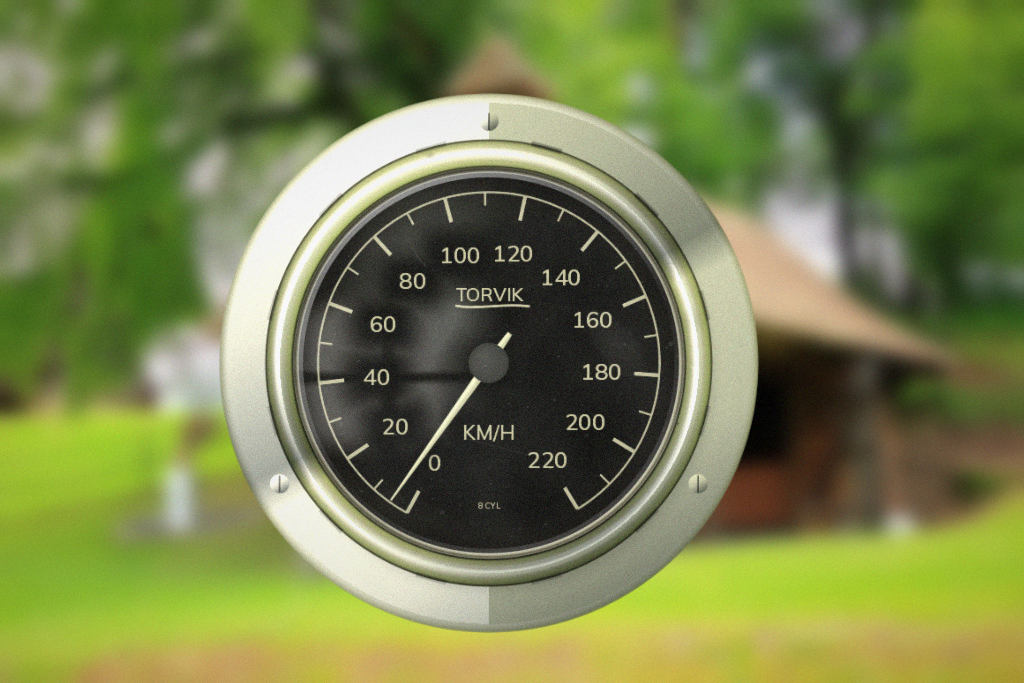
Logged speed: 5 km/h
